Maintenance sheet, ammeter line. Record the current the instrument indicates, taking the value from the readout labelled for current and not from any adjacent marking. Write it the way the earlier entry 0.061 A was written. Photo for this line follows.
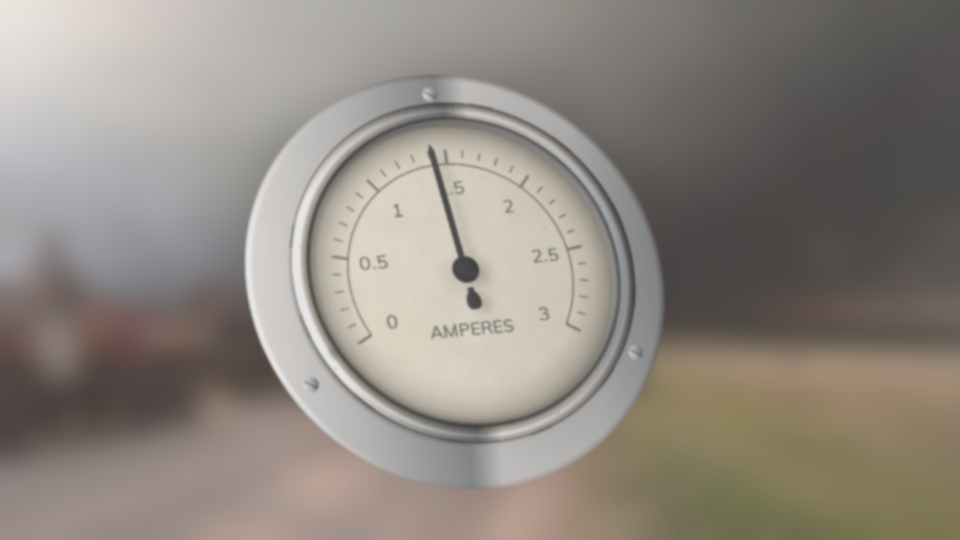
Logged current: 1.4 A
